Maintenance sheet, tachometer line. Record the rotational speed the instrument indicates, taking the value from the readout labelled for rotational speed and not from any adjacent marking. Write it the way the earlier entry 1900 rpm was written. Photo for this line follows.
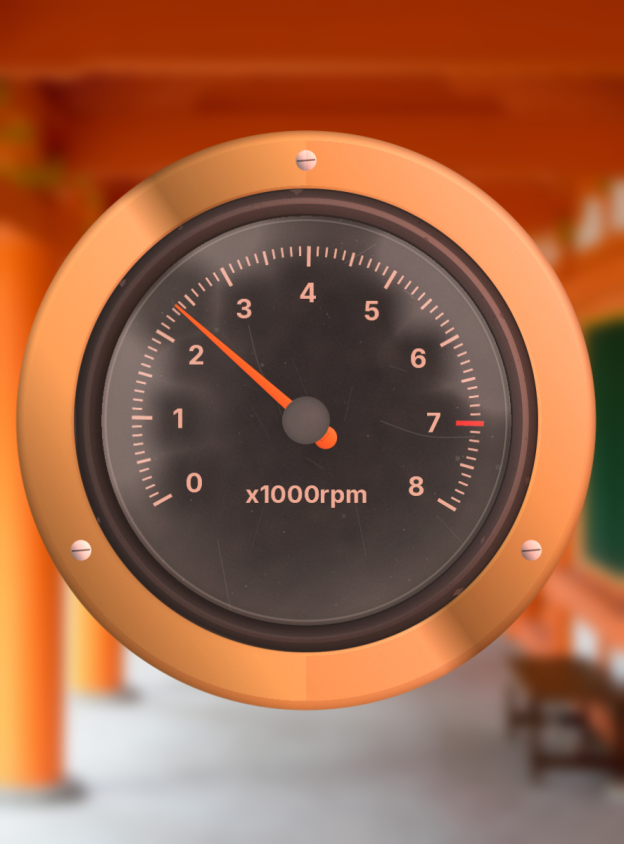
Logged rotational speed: 2350 rpm
